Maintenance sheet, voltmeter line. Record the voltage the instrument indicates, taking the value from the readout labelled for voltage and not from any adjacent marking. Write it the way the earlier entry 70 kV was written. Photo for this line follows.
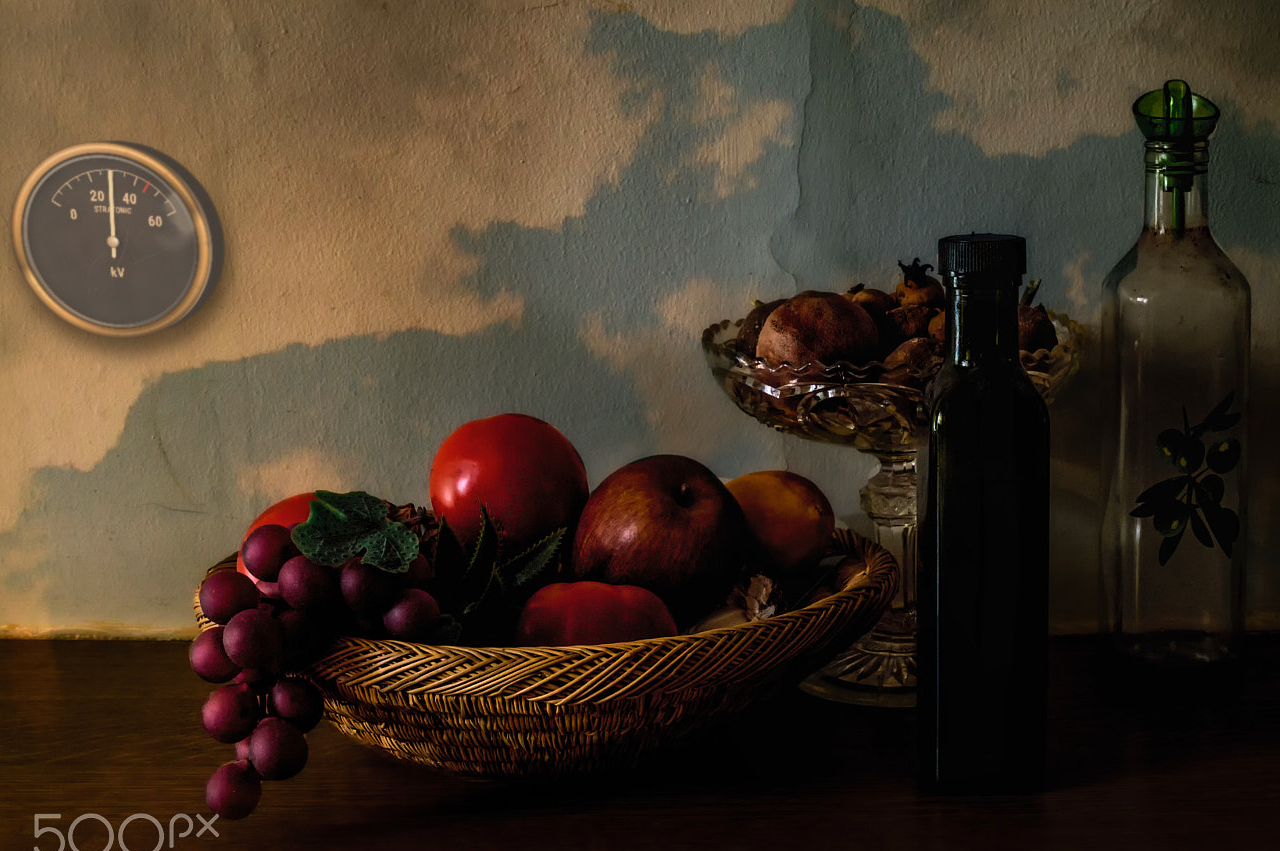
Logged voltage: 30 kV
